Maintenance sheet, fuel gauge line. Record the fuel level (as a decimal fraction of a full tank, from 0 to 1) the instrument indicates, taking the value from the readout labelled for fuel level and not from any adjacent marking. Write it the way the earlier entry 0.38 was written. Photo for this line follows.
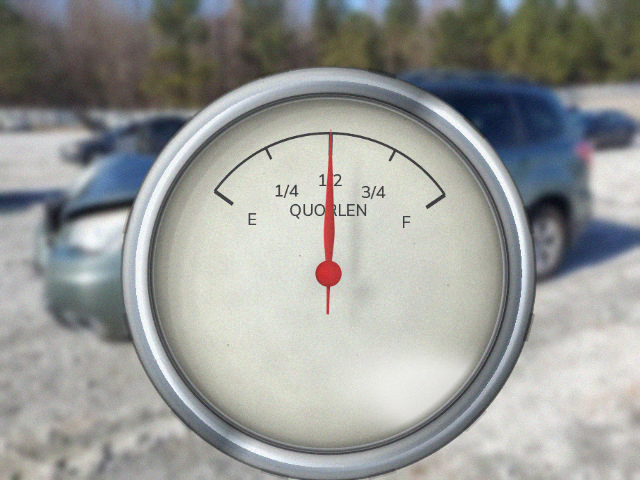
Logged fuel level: 0.5
